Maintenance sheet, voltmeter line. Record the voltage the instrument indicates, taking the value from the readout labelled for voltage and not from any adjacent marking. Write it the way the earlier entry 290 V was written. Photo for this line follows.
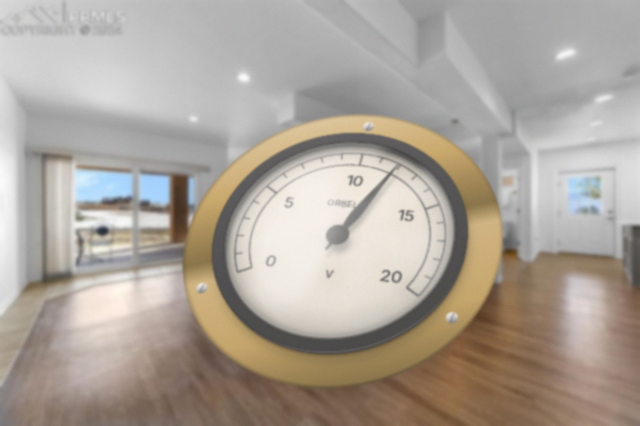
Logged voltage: 12 V
